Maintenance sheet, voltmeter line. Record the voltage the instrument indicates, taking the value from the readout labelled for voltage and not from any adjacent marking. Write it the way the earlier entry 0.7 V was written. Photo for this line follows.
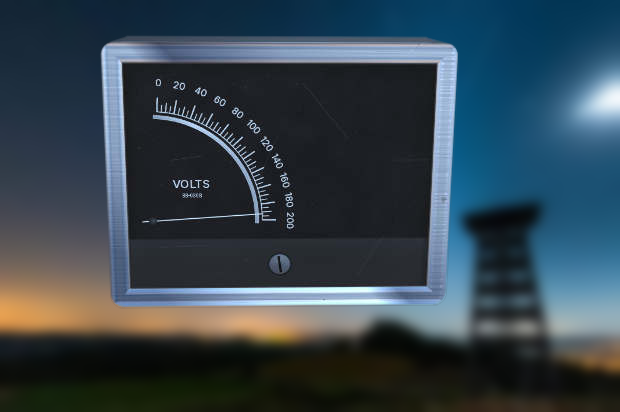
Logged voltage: 190 V
